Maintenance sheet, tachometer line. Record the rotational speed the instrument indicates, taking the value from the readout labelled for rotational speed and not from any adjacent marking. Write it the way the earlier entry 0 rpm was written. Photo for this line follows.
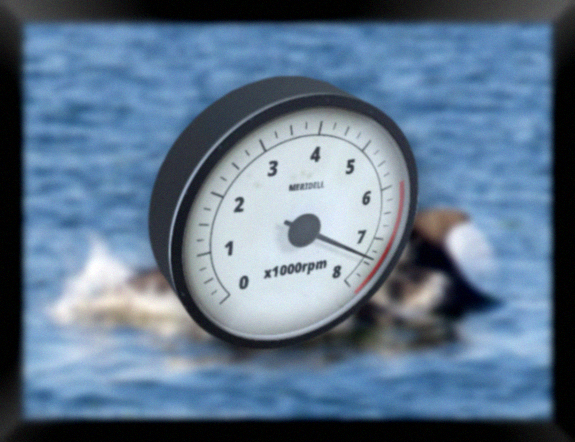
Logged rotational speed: 7375 rpm
